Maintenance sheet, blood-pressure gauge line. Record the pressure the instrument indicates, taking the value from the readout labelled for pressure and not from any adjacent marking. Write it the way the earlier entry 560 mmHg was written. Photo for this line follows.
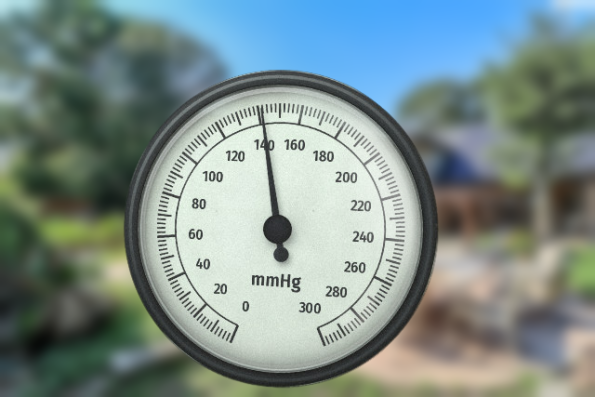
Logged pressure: 142 mmHg
